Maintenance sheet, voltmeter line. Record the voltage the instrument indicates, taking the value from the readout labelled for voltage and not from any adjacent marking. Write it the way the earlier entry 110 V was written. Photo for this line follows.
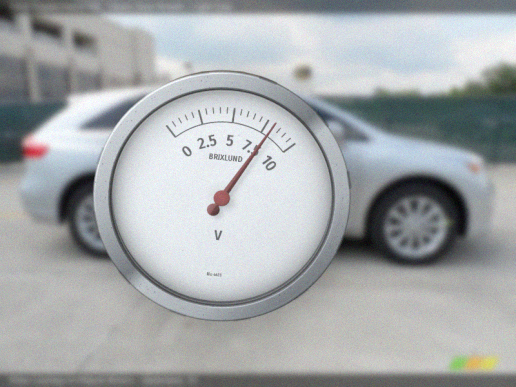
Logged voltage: 8 V
